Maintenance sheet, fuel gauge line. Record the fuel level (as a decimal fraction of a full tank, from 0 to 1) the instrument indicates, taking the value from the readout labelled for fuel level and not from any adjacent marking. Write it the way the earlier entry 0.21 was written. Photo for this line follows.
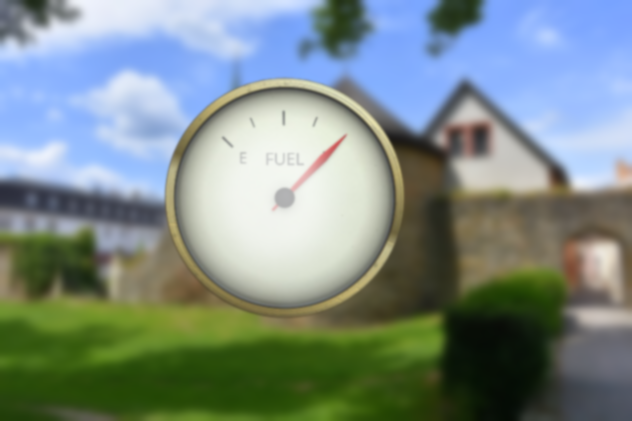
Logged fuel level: 1
